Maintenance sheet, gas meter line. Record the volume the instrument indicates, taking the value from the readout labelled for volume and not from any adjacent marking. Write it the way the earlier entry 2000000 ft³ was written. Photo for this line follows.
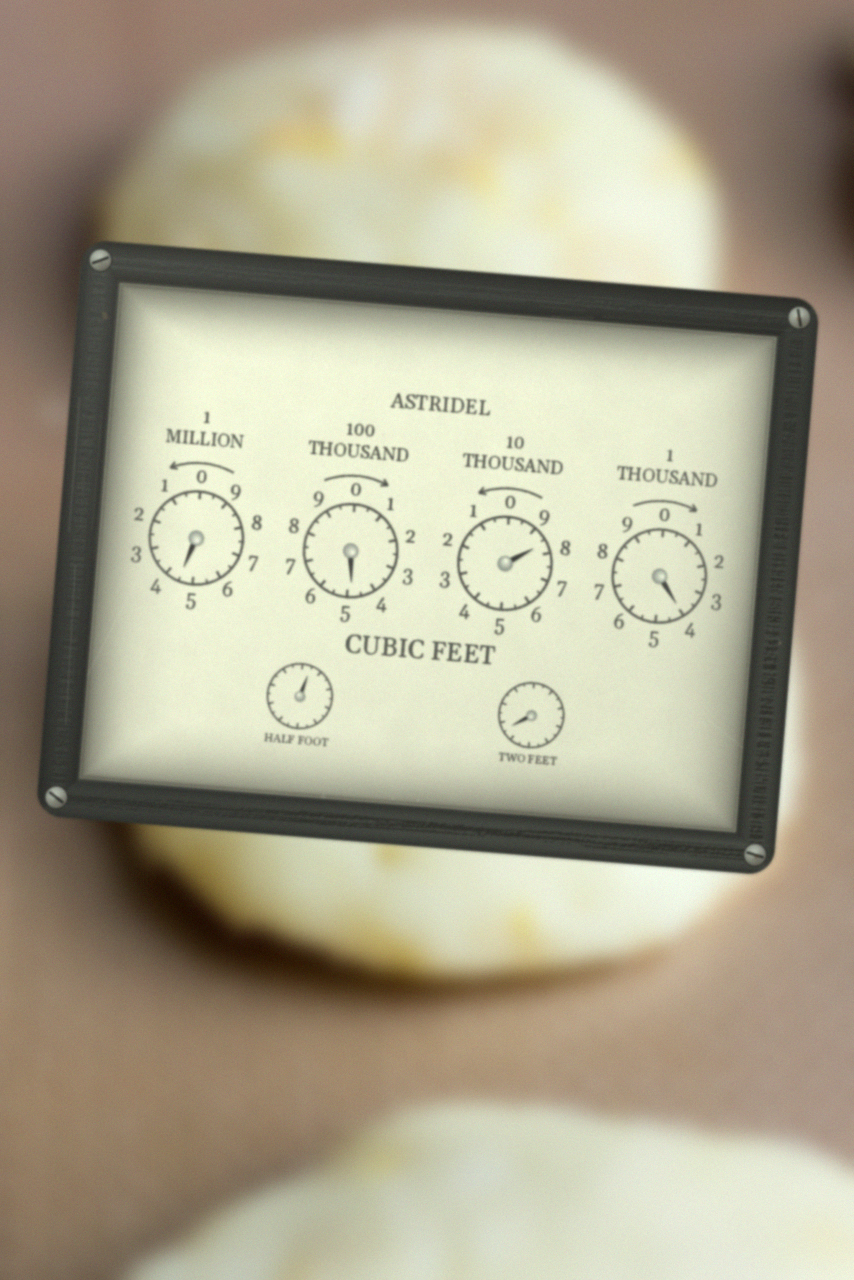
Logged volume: 448400 ft³
